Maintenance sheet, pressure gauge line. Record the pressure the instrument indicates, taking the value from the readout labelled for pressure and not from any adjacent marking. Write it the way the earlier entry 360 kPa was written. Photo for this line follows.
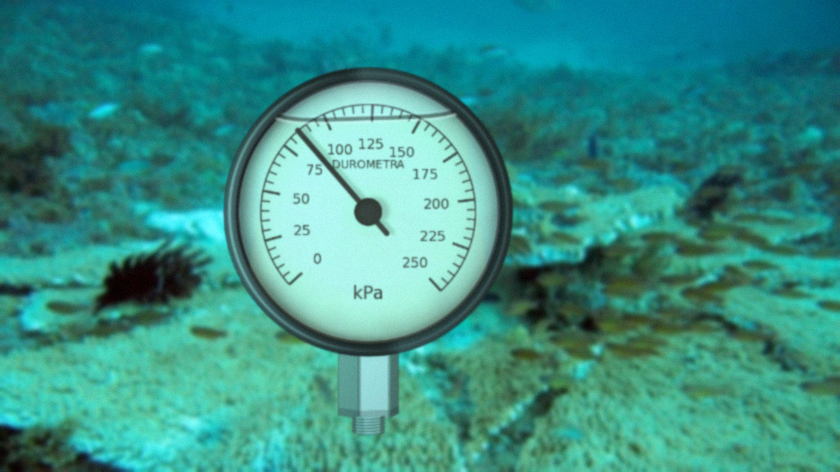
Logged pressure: 85 kPa
